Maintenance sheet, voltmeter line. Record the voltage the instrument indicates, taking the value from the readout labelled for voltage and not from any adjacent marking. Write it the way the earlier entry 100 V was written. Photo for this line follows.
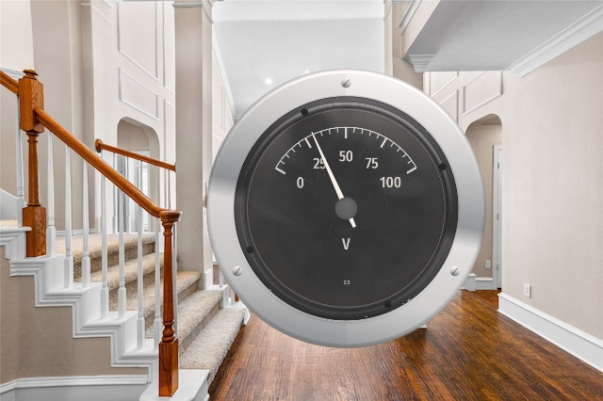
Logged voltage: 30 V
